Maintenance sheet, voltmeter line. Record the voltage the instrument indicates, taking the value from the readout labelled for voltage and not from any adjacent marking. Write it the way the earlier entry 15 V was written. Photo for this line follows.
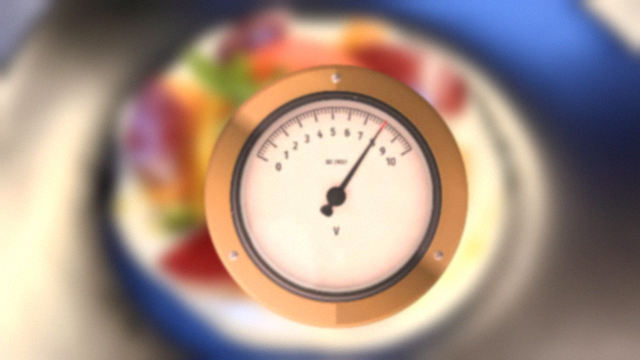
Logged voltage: 8 V
